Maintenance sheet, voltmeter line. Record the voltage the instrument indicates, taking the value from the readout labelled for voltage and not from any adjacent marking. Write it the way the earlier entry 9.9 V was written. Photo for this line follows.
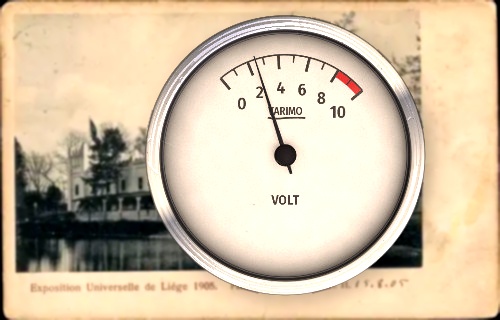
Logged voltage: 2.5 V
